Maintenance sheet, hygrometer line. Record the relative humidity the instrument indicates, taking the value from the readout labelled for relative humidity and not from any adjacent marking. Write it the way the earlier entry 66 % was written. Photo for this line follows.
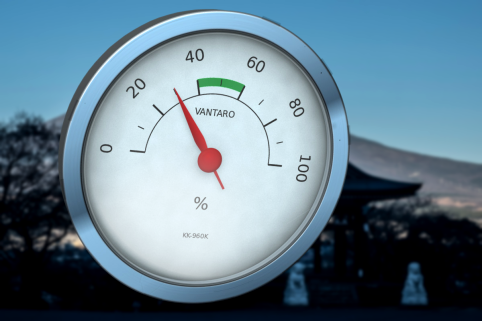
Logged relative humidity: 30 %
